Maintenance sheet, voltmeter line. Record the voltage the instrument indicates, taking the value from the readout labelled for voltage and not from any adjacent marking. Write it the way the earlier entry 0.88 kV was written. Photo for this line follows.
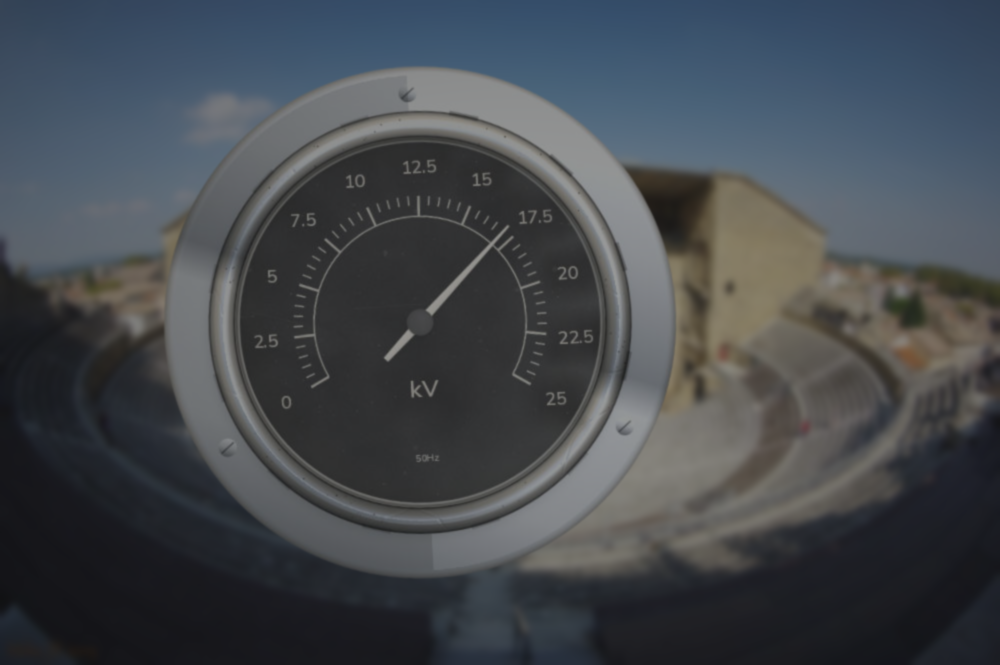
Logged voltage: 17 kV
